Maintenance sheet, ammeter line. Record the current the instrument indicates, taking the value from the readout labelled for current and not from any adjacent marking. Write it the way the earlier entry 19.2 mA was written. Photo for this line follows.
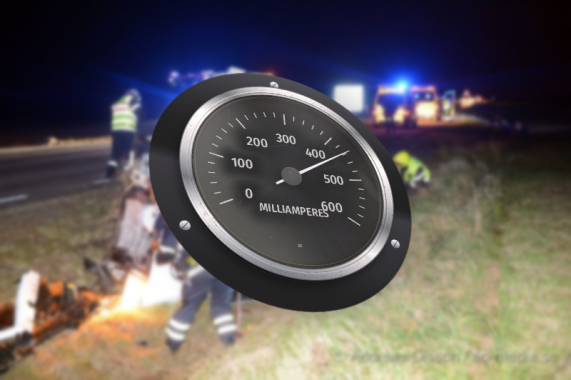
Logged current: 440 mA
